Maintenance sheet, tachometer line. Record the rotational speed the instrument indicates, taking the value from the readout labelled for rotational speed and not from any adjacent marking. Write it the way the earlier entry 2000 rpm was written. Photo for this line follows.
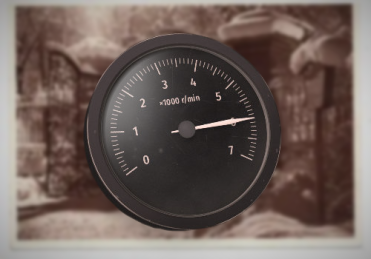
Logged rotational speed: 6000 rpm
